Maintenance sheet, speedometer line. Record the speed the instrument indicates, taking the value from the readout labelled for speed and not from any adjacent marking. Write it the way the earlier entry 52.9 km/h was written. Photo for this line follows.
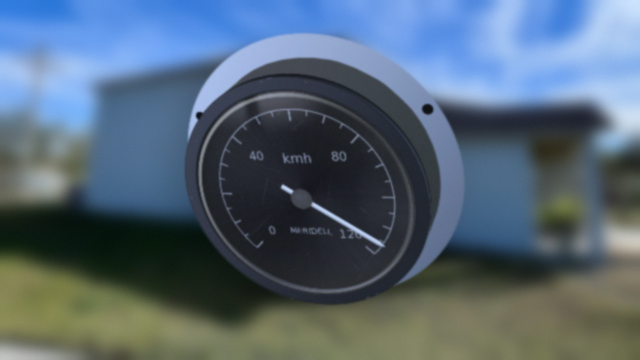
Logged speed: 115 km/h
